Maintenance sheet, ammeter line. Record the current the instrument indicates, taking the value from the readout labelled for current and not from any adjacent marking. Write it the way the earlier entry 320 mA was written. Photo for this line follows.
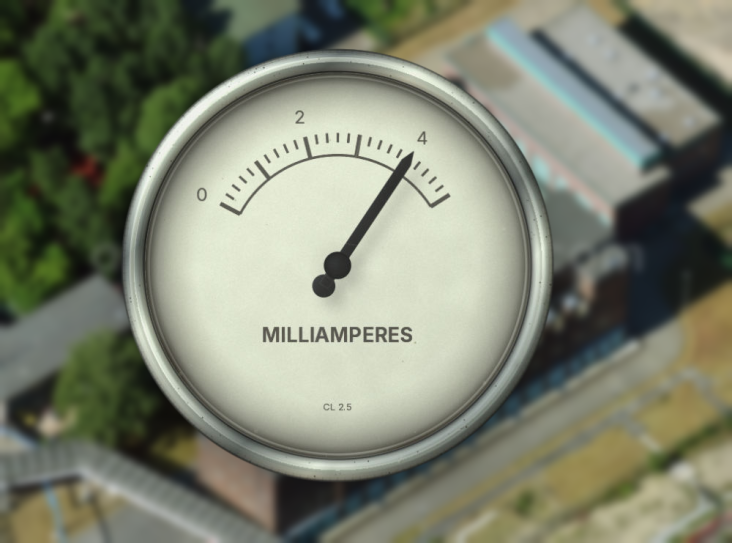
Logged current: 4 mA
